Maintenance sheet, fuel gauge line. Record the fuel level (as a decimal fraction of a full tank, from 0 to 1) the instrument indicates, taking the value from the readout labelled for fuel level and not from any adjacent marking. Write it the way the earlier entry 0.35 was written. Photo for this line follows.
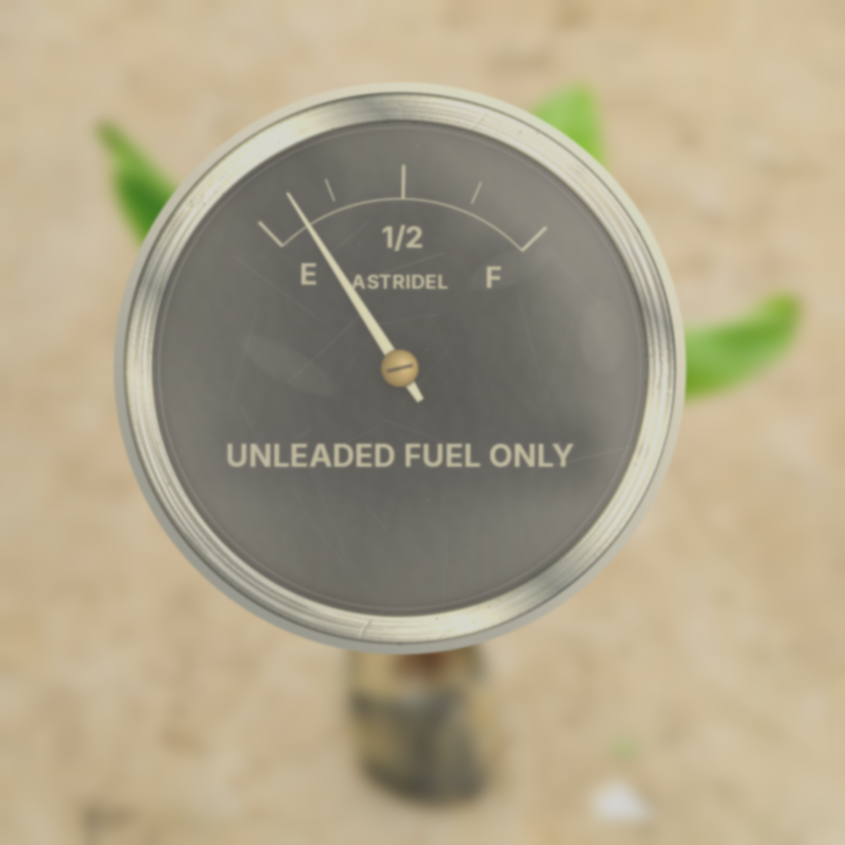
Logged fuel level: 0.125
